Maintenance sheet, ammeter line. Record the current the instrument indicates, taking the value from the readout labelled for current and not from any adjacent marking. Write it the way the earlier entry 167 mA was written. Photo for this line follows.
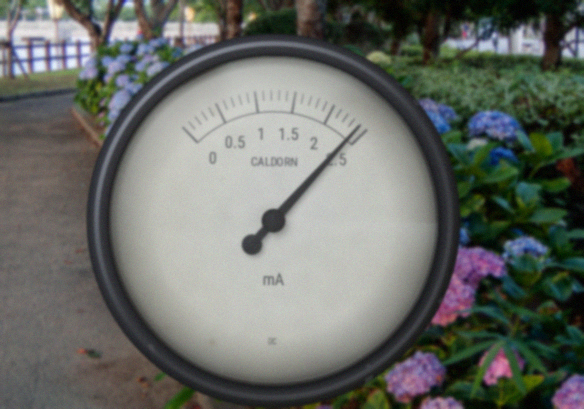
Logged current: 2.4 mA
